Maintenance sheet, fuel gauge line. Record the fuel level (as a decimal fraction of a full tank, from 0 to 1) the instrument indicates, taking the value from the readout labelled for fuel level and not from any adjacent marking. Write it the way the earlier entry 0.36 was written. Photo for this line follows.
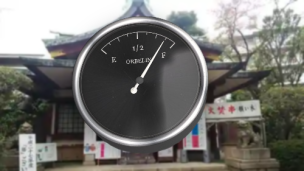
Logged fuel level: 0.875
